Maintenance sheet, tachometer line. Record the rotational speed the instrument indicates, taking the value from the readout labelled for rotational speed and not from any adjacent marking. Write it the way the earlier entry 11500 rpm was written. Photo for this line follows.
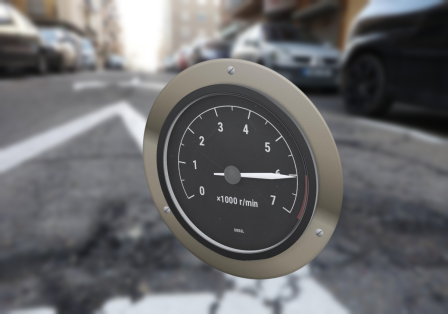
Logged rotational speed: 6000 rpm
